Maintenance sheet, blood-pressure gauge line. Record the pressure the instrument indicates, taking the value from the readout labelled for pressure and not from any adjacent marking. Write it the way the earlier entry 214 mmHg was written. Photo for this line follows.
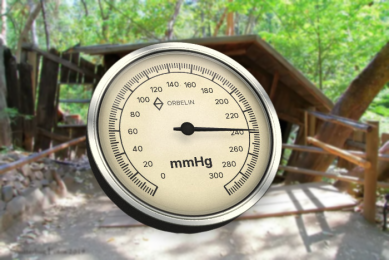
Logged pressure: 240 mmHg
